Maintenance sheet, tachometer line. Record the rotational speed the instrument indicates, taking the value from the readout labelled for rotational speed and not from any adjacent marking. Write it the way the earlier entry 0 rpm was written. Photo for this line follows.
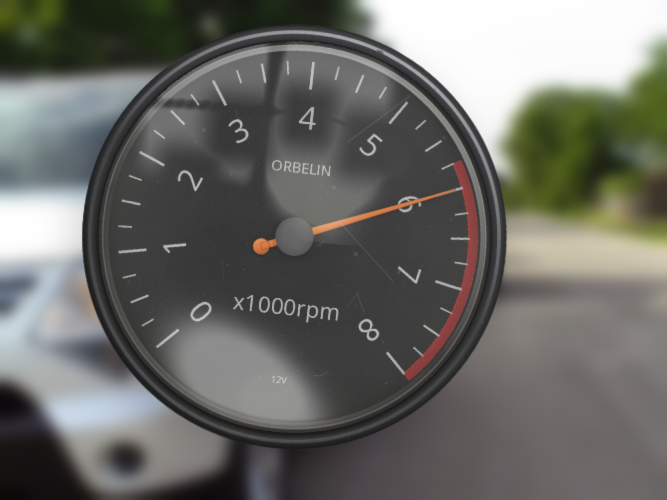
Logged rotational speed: 6000 rpm
